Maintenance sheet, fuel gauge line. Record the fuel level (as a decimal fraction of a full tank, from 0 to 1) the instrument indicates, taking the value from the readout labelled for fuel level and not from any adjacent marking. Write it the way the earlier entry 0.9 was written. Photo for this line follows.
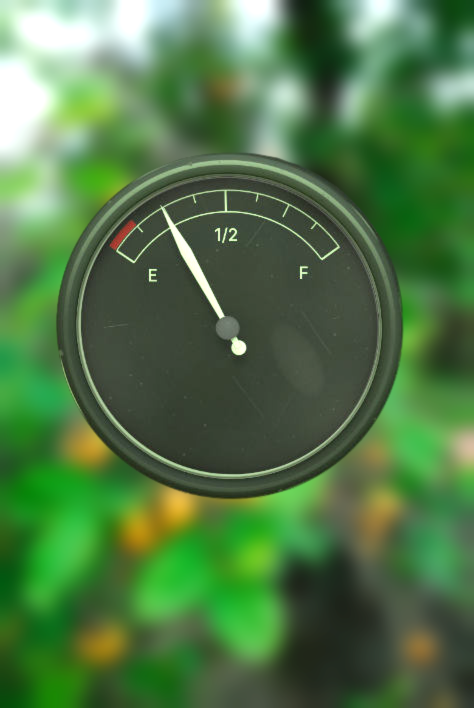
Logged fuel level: 0.25
